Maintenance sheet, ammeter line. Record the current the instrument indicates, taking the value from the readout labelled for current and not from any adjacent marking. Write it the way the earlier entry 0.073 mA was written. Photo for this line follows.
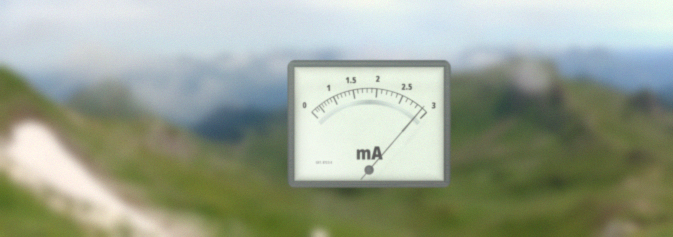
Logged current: 2.9 mA
